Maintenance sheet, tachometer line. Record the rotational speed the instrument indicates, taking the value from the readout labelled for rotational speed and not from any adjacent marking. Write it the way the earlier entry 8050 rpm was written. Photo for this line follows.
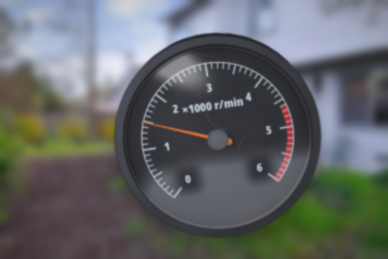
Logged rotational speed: 1500 rpm
